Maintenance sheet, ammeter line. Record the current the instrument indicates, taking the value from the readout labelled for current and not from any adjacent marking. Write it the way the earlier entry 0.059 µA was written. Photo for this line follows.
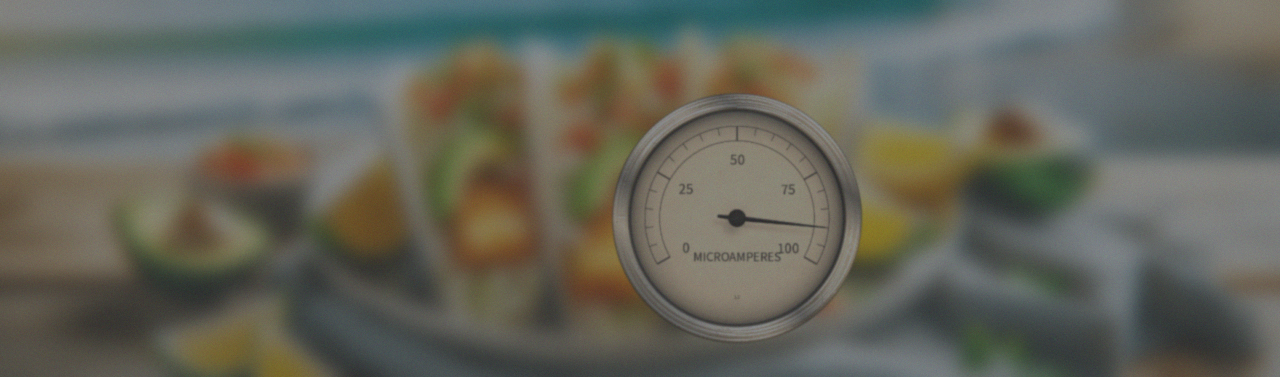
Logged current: 90 µA
